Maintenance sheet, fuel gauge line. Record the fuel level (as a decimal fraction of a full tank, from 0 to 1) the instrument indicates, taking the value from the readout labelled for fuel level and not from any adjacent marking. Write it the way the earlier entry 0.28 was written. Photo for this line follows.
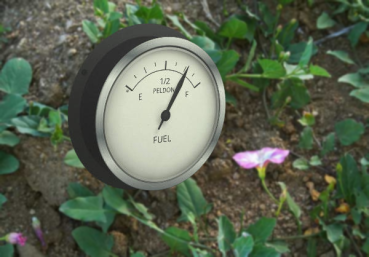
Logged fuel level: 0.75
